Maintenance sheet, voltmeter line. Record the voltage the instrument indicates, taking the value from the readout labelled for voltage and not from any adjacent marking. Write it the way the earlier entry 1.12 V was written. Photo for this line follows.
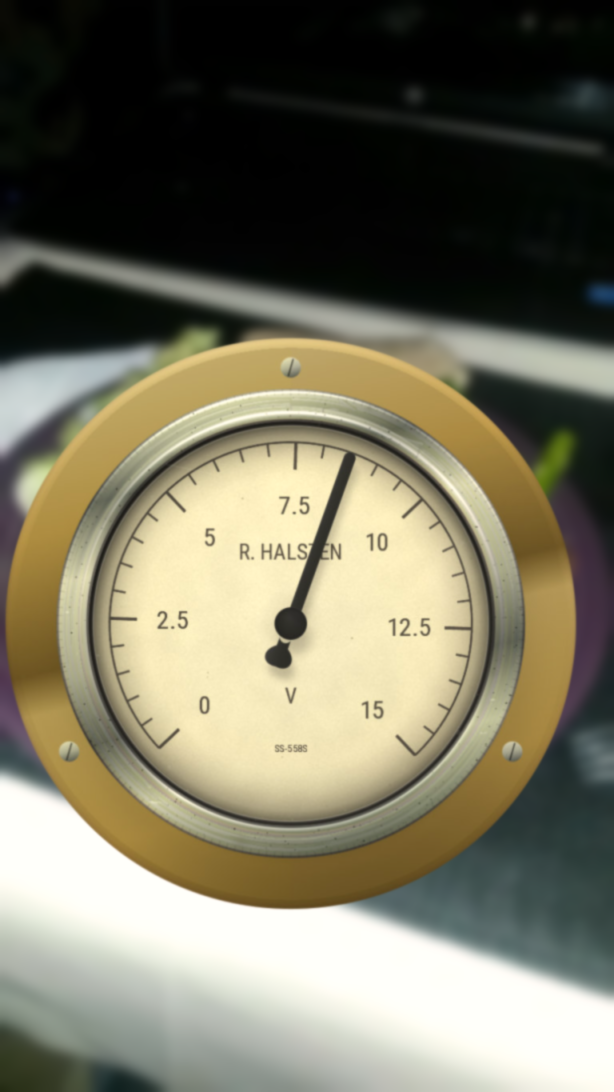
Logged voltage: 8.5 V
